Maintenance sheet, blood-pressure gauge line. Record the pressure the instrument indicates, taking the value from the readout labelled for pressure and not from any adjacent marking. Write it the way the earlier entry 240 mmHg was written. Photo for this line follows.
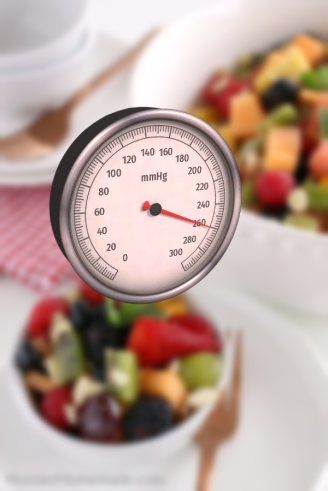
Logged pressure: 260 mmHg
